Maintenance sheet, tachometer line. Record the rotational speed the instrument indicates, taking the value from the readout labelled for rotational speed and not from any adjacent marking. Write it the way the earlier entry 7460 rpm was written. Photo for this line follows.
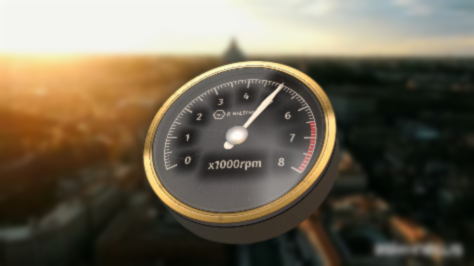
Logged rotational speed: 5000 rpm
